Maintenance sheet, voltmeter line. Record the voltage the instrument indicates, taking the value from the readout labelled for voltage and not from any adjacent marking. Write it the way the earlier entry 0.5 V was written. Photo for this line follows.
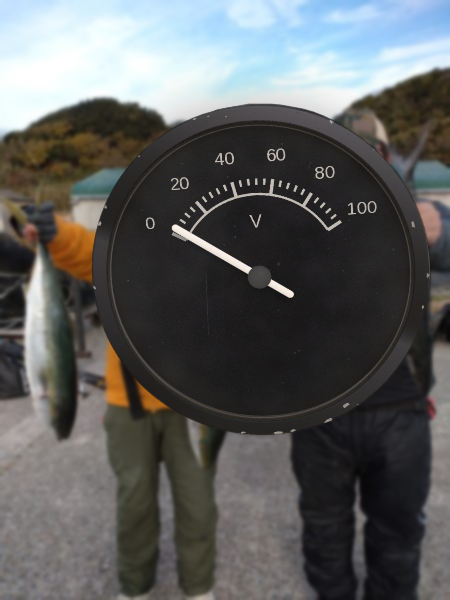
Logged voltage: 4 V
